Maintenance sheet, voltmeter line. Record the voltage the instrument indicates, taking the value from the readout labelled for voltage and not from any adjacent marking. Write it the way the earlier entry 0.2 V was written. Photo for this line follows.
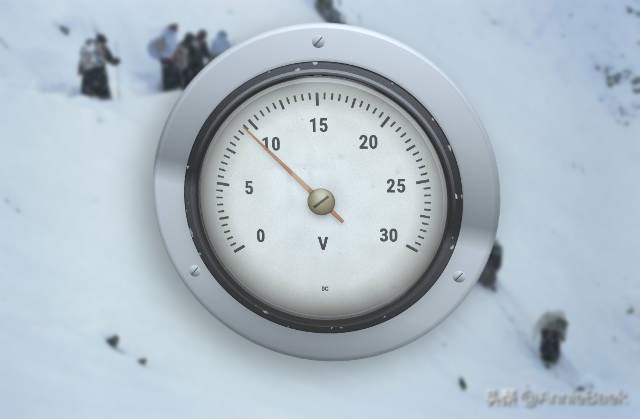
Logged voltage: 9.5 V
